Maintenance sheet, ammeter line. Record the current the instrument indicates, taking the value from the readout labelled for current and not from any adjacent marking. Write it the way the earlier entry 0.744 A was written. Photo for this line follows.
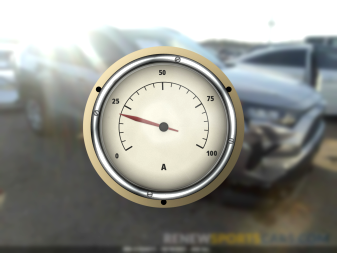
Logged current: 20 A
